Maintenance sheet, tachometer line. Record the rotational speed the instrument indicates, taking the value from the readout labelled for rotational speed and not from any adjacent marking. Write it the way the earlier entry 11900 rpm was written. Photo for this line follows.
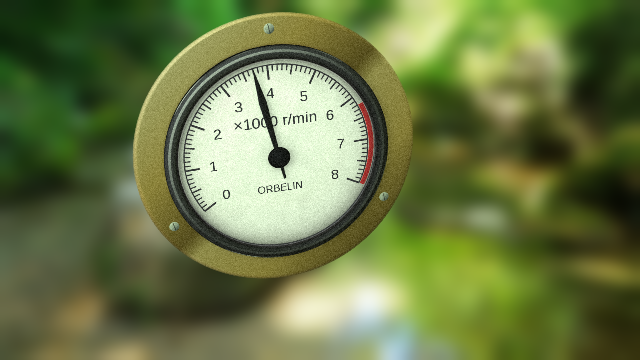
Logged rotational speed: 3700 rpm
